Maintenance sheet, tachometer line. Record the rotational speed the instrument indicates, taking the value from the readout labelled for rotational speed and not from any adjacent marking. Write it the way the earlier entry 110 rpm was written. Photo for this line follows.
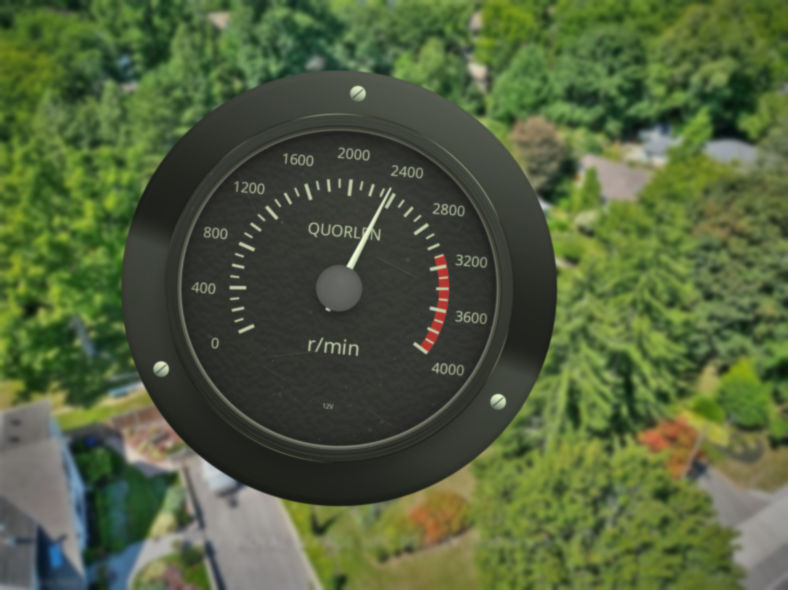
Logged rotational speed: 2350 rpm
